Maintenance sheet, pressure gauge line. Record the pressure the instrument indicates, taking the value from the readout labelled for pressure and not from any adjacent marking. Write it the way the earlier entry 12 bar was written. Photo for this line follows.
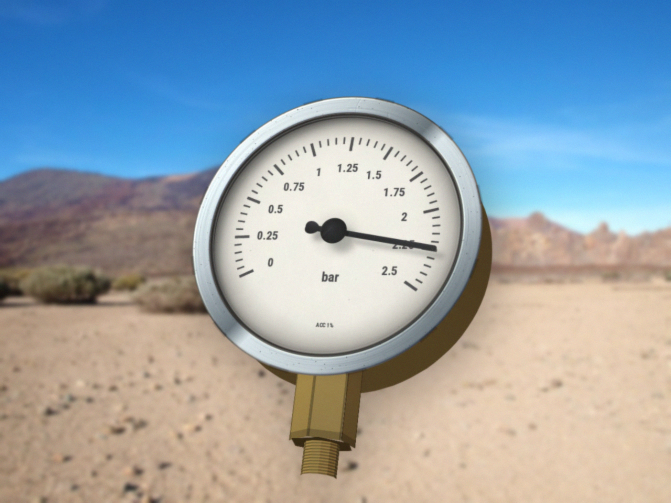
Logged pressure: 2.25 bar
